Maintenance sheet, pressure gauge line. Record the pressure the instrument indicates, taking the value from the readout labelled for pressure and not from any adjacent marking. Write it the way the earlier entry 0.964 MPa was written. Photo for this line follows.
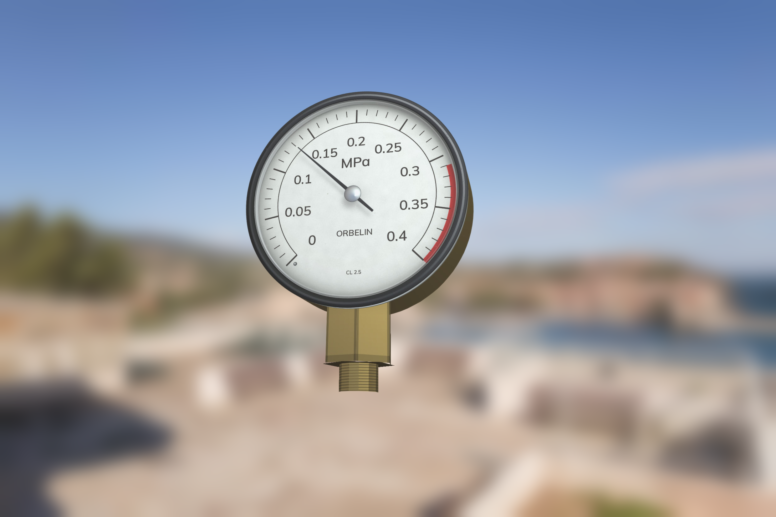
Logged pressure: 0.13 MPa
